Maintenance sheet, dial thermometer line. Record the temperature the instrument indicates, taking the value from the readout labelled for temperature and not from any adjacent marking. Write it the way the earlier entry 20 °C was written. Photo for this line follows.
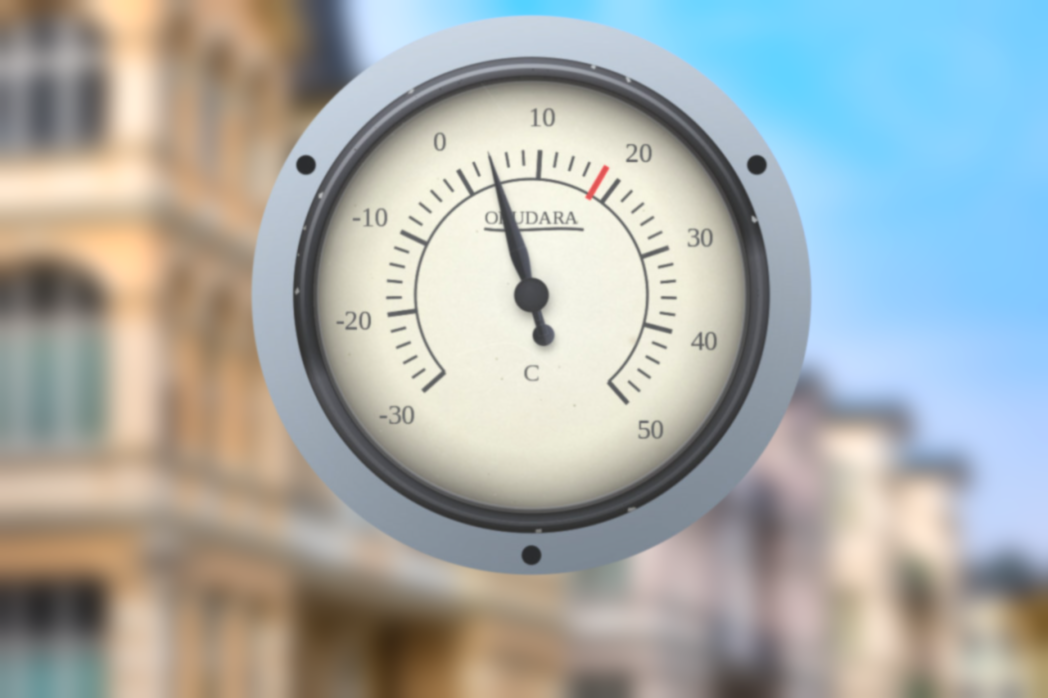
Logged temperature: 4 °C
